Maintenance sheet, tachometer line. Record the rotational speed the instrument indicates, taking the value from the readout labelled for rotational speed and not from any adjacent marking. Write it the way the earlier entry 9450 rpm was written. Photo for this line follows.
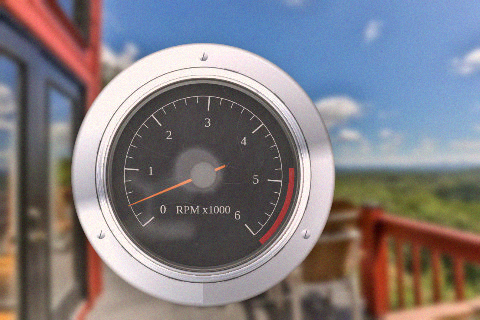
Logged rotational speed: 400 rpm
